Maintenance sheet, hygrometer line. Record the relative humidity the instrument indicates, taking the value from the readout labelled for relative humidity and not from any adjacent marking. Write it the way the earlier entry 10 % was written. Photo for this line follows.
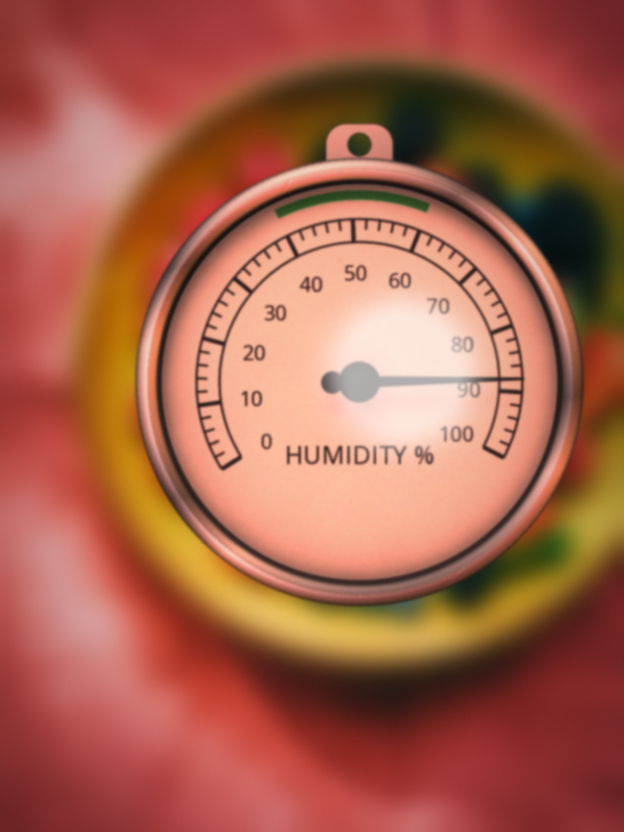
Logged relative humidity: 88 %
